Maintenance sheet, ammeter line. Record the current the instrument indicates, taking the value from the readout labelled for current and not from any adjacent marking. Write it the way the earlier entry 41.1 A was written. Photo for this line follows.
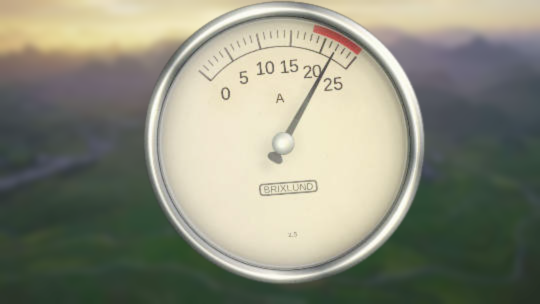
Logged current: 22 A
